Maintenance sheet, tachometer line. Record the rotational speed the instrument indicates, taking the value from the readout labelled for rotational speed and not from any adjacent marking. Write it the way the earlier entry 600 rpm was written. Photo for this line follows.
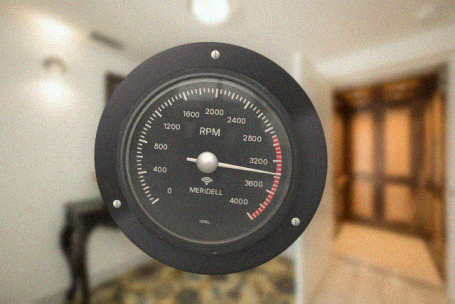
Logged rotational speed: 3350 rpm
